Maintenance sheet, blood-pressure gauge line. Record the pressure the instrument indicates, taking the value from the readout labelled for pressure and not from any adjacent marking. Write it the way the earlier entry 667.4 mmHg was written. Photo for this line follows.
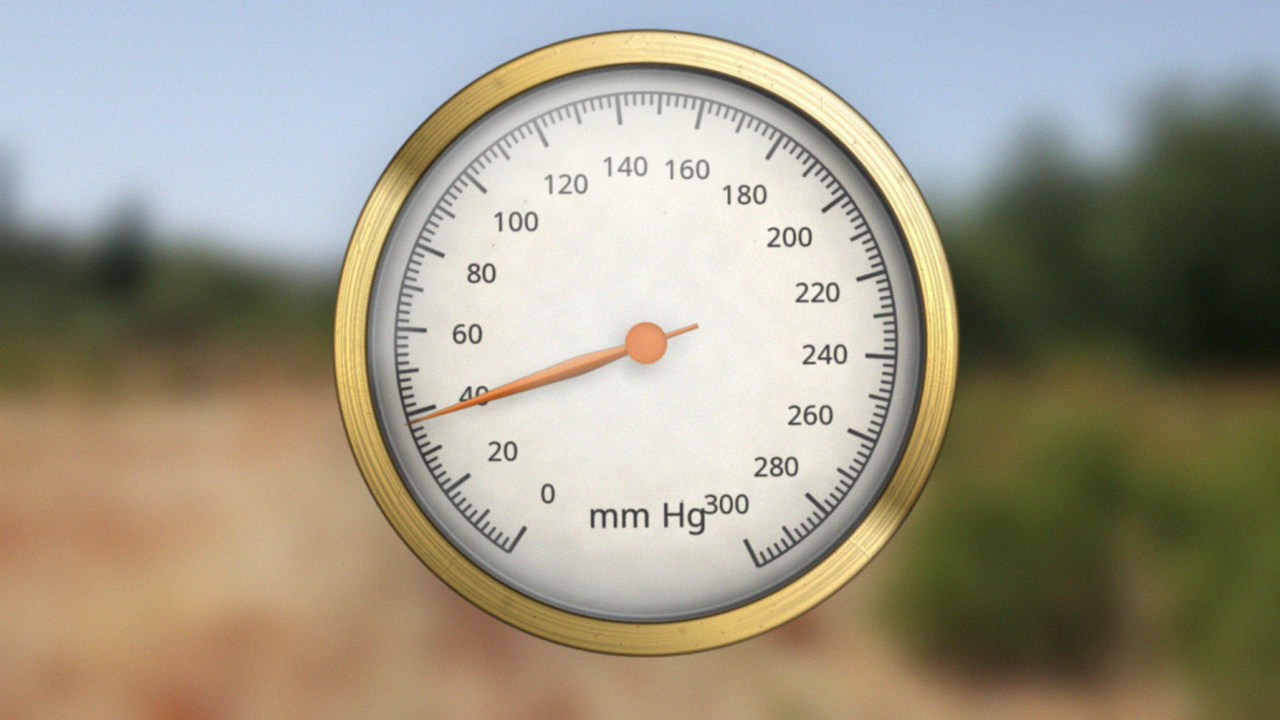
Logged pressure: 38 mmHg
